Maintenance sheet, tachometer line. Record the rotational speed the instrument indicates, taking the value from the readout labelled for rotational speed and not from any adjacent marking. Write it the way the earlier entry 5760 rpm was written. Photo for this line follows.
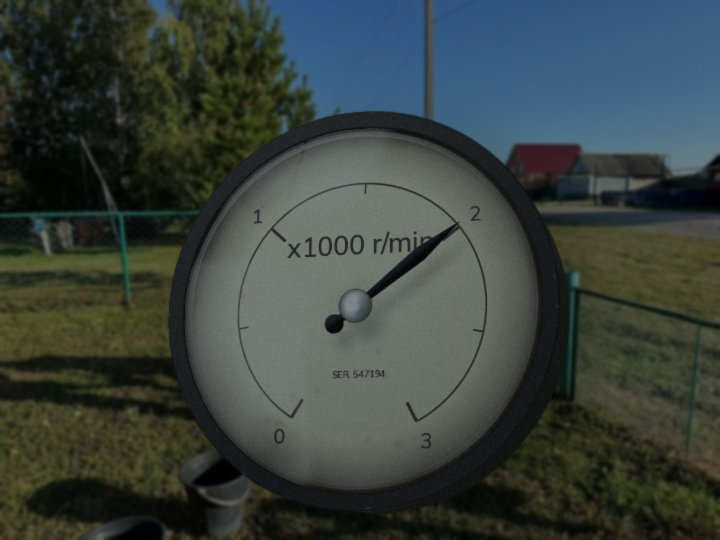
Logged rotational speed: 2000 rpm
